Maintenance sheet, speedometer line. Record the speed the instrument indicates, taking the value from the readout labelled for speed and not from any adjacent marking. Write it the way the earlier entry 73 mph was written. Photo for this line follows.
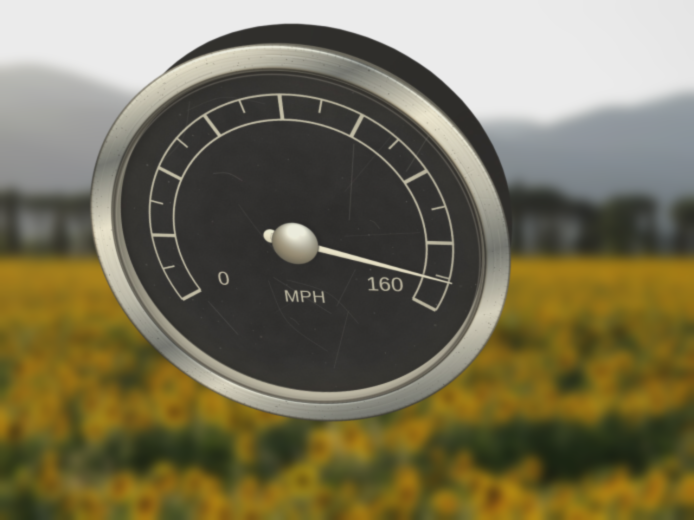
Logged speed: 150 mph
